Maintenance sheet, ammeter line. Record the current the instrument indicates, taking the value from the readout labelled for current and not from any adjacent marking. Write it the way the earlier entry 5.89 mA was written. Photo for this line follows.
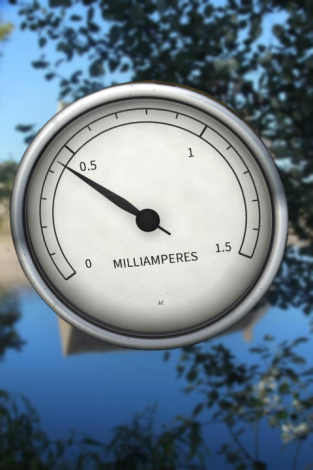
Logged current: 0.45 mA
